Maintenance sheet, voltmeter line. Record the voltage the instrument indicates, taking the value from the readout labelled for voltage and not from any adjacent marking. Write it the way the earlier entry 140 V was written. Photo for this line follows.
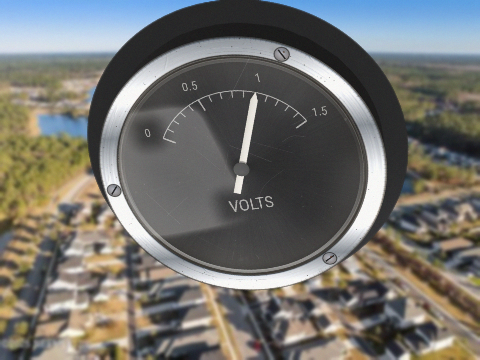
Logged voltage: 1 V
